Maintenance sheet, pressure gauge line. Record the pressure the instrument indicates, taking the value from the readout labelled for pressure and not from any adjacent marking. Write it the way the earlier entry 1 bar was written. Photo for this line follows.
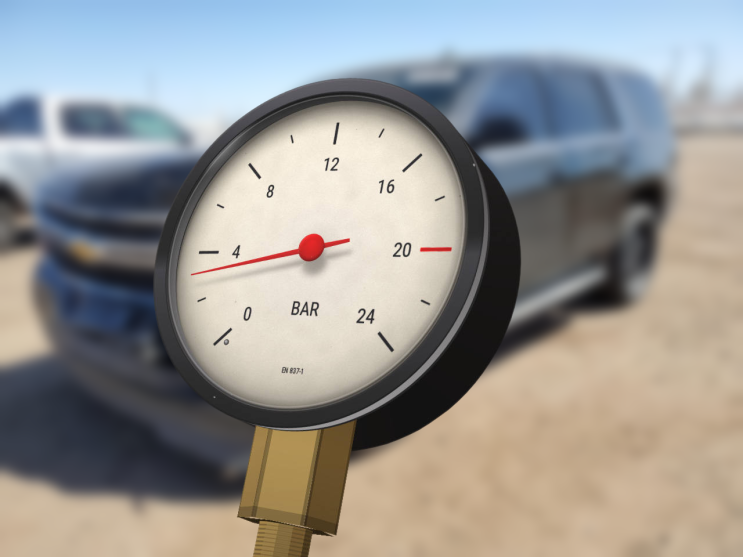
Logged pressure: 3 bar
